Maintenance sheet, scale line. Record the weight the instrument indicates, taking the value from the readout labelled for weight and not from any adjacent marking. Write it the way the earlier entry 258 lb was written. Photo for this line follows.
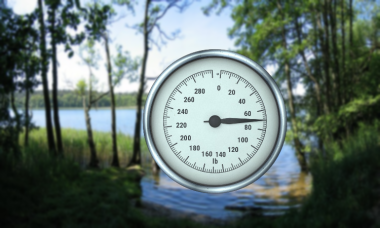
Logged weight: 70 lb
